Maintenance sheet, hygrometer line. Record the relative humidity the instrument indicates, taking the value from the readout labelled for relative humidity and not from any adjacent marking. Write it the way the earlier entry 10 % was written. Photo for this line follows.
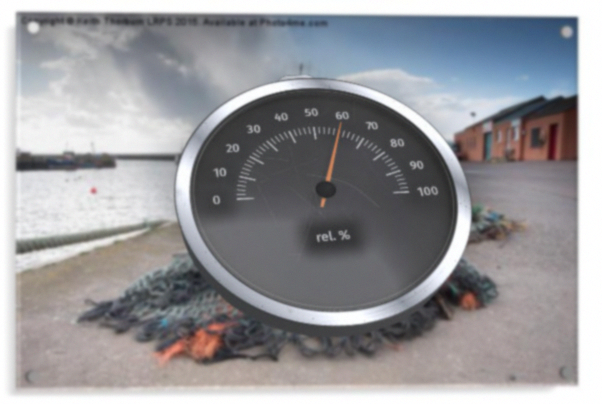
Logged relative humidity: 60 %
